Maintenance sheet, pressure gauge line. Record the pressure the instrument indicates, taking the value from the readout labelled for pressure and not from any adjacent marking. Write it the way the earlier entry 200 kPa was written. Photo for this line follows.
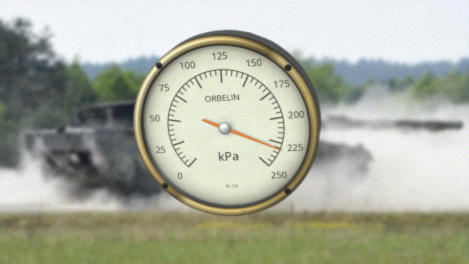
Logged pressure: 230 kPa
